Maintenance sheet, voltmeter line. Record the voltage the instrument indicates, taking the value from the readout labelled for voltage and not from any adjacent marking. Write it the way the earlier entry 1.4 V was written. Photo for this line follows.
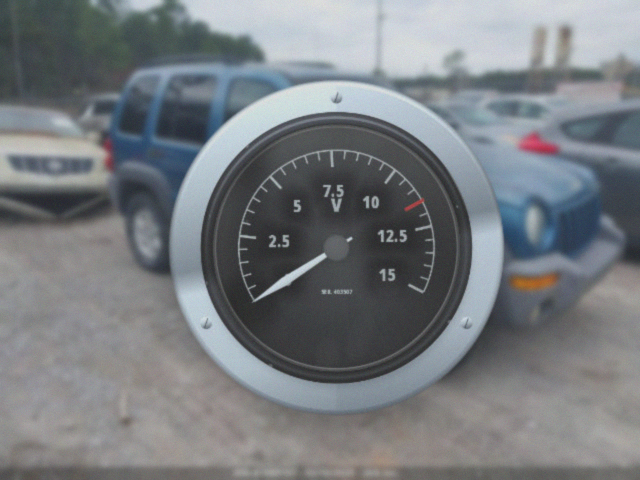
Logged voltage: 0 V
